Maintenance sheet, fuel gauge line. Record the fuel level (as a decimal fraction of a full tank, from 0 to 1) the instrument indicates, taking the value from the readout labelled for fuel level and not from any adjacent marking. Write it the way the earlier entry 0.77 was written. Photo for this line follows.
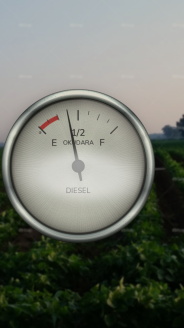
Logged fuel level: 0.375
